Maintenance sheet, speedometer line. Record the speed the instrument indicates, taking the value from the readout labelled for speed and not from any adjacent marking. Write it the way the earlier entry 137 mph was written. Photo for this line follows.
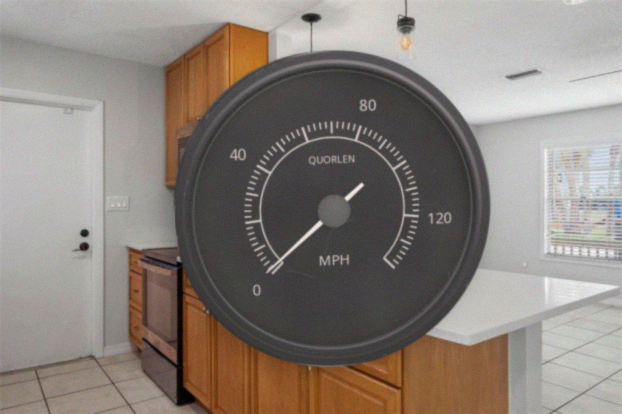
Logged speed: 2 mph
